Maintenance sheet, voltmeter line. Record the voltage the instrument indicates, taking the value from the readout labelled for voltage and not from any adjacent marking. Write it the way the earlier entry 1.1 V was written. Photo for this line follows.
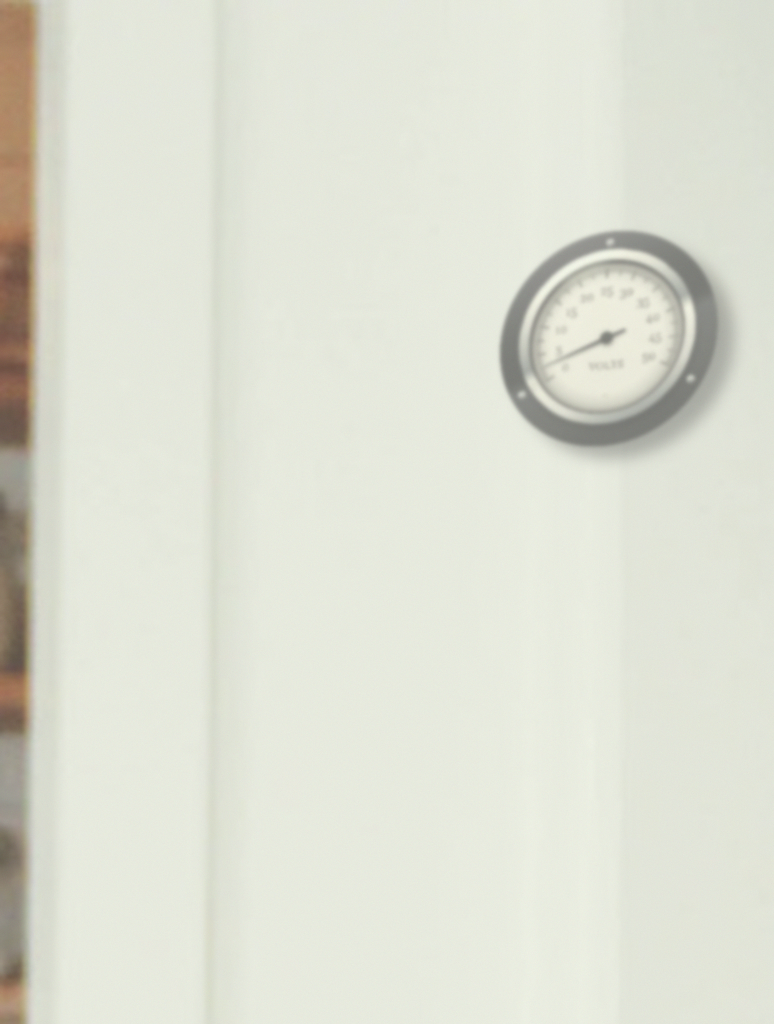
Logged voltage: 2.5 V
